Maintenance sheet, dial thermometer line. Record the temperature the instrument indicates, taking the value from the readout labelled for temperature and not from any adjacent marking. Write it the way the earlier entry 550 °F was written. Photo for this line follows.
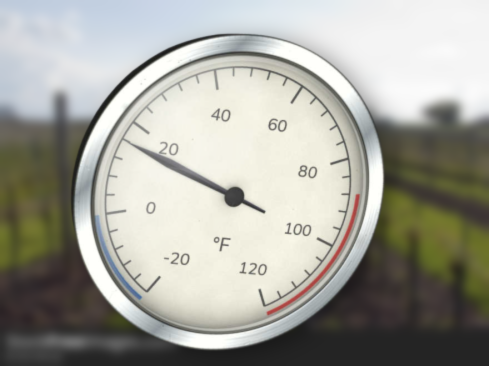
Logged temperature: 16 °F
